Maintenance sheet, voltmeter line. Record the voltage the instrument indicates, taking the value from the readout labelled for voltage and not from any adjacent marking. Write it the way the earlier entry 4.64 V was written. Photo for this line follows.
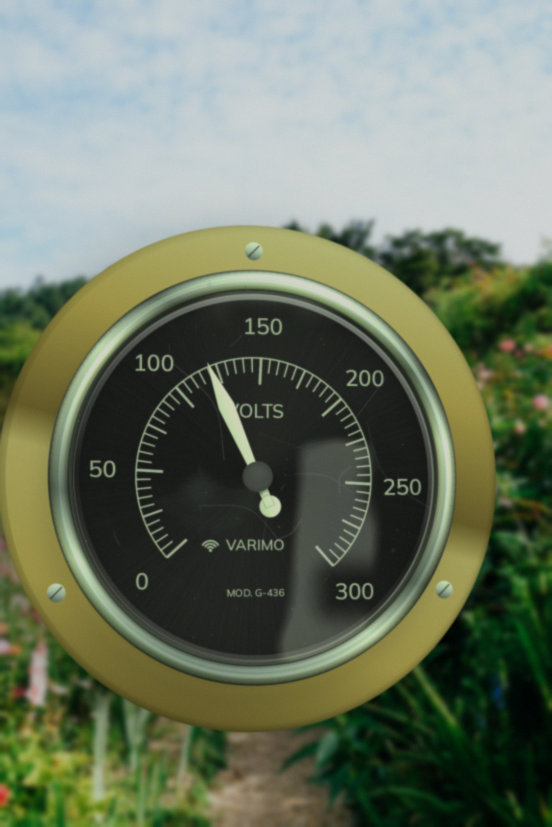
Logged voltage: 120 V
